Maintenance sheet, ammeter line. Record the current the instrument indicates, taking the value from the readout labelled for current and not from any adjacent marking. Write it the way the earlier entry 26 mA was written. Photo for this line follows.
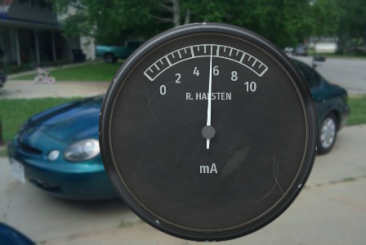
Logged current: 5.5 mA
